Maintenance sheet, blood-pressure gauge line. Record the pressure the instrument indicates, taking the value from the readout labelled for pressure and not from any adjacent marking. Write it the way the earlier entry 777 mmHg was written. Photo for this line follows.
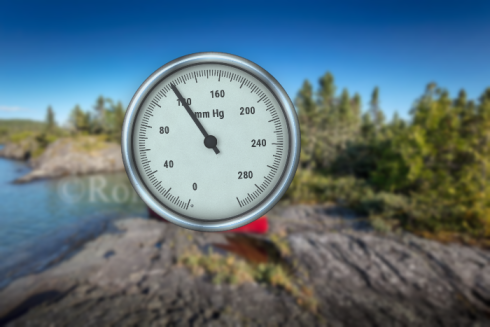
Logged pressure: 120 mmHg
